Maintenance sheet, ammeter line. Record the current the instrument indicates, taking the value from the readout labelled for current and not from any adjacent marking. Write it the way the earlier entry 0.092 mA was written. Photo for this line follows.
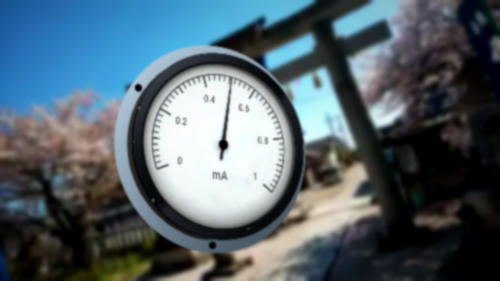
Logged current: 0.5 mA
